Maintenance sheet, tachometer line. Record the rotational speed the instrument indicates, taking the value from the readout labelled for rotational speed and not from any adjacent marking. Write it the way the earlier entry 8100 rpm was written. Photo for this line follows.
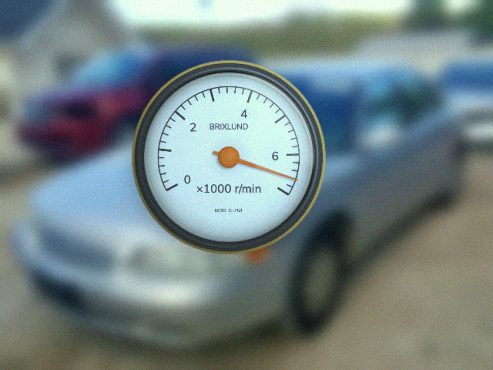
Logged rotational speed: 6600 rpm
